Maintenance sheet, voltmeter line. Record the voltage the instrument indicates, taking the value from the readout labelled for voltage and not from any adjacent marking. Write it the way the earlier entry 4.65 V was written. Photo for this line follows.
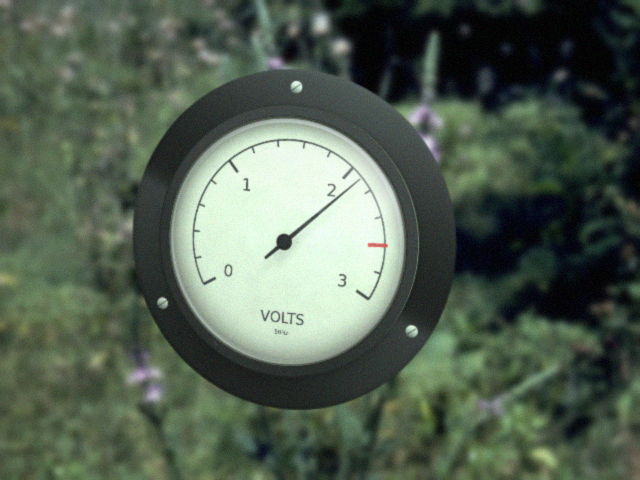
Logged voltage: 2.1 V
